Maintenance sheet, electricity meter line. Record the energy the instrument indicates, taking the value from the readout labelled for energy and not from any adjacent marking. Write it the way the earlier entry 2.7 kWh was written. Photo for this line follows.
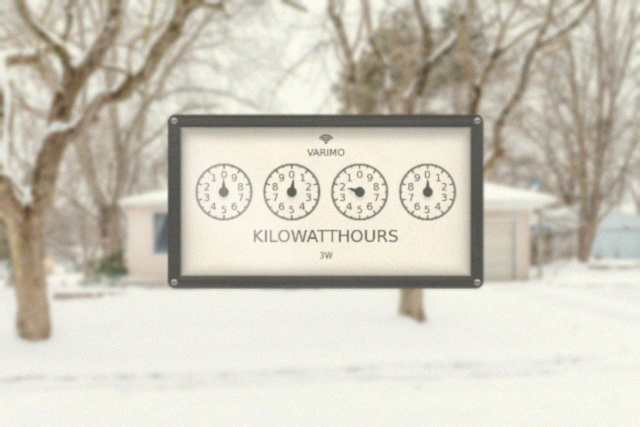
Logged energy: 20 kWh
